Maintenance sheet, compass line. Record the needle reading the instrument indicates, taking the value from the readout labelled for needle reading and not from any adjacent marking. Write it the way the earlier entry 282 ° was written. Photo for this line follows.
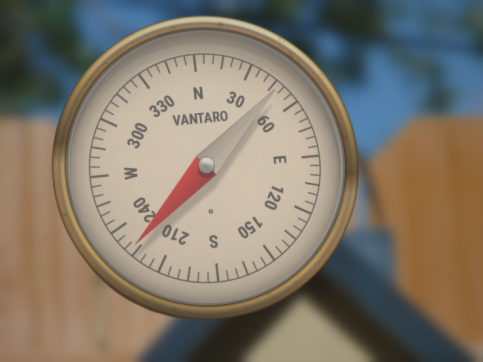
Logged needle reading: 227.5 °
